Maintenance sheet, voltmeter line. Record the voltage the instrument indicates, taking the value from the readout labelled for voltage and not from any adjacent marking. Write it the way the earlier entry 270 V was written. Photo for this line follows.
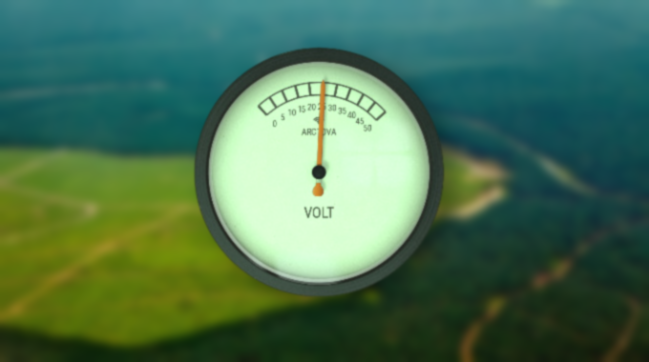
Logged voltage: 25 V
